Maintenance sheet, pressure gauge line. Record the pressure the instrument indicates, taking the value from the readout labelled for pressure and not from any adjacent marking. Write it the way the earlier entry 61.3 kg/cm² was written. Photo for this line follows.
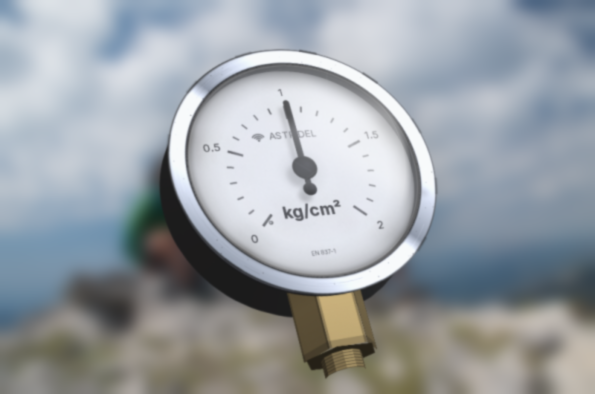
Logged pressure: 1 kg/cm²
